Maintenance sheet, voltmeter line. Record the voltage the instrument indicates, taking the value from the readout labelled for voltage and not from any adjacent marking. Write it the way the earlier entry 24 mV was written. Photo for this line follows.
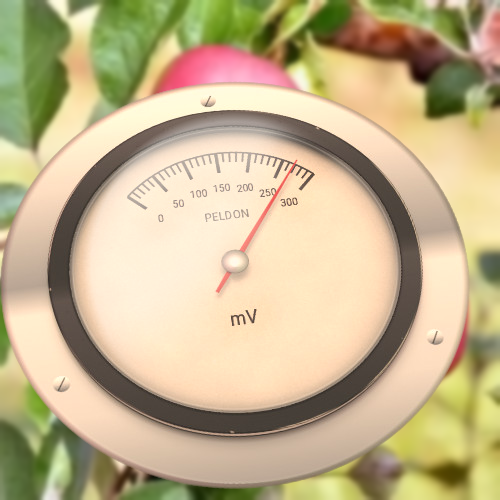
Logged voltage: 270 mV
